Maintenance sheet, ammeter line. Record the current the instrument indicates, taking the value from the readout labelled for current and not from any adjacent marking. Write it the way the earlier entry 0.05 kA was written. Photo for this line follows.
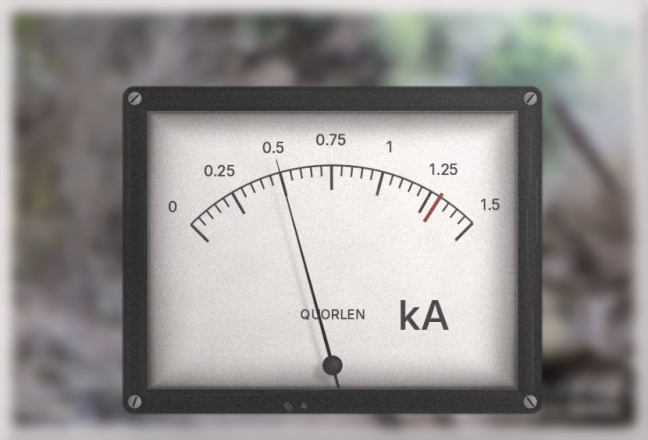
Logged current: 0.5 kA
